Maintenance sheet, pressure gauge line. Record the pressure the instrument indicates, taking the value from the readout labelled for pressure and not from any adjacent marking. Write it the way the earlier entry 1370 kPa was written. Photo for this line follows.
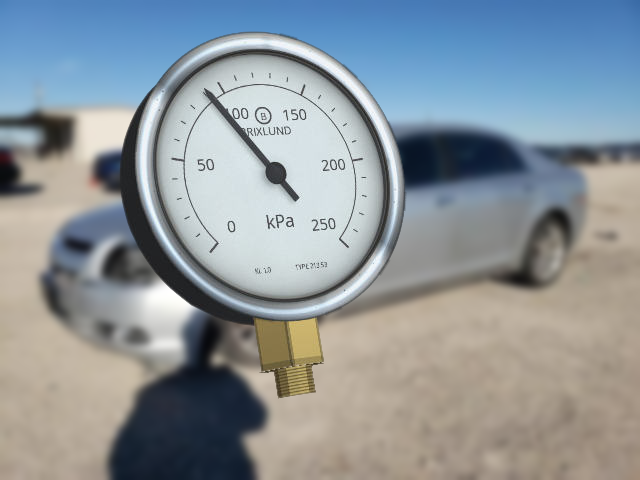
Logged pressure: 90 kPa
